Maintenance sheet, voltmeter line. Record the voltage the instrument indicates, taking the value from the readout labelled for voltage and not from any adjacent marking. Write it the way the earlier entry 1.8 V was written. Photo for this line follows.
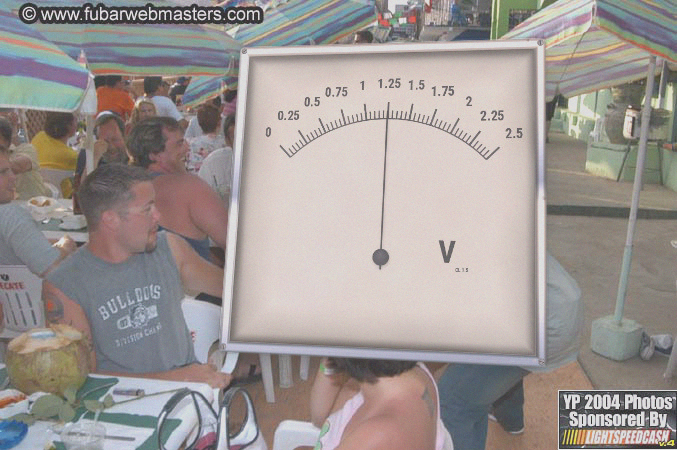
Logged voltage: 1.25 V
